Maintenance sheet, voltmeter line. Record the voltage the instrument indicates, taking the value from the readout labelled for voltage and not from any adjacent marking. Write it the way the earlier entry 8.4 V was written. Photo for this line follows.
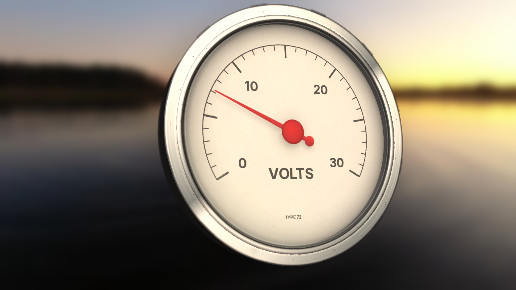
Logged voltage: 7 V
